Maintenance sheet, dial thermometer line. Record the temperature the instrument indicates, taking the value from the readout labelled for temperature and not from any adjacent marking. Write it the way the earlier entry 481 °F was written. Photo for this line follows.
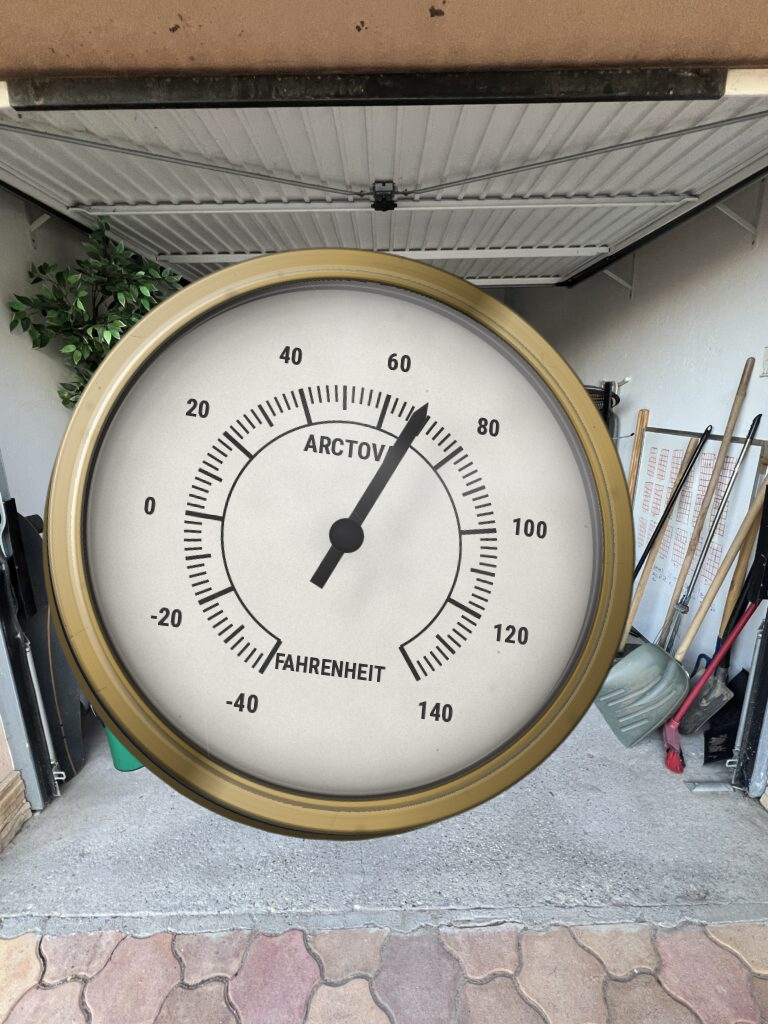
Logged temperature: 68 °F
